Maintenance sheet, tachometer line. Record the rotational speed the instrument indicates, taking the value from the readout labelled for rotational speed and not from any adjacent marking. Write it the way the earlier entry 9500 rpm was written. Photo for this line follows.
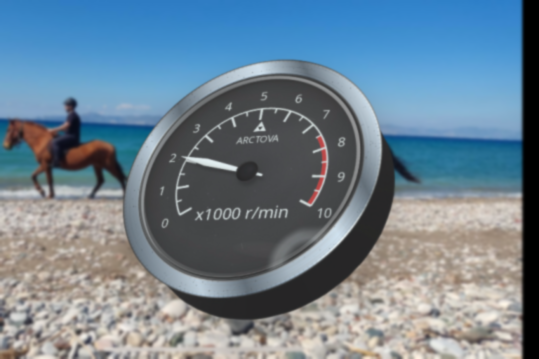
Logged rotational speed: 2000 rpm
